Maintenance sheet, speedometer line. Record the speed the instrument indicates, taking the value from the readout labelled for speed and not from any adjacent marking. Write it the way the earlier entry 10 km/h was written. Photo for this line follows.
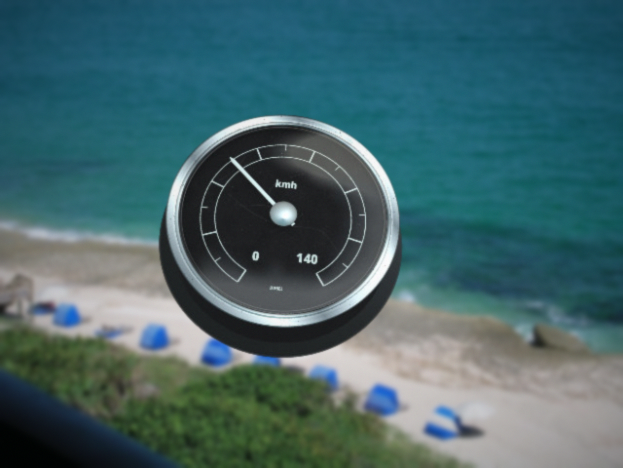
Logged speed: 50 km/h
